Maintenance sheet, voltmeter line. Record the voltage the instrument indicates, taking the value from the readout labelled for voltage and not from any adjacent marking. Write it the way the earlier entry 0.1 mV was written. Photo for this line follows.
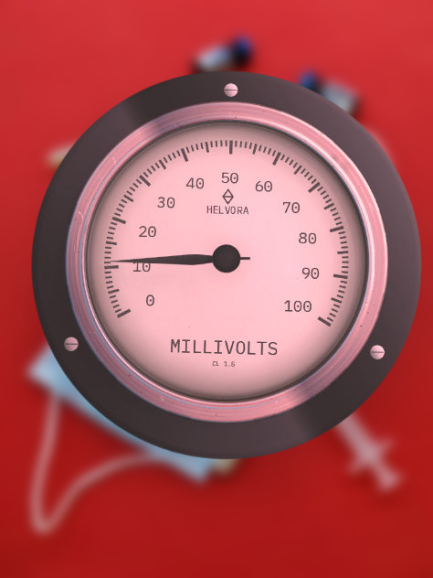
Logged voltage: 11 mV
